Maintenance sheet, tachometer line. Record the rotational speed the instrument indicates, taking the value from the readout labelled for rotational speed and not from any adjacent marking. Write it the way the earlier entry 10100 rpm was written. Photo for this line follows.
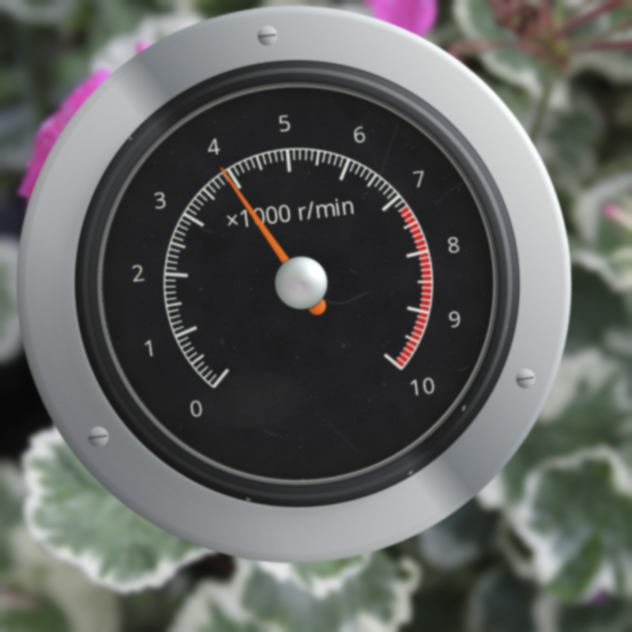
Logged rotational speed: 3900 rpm
